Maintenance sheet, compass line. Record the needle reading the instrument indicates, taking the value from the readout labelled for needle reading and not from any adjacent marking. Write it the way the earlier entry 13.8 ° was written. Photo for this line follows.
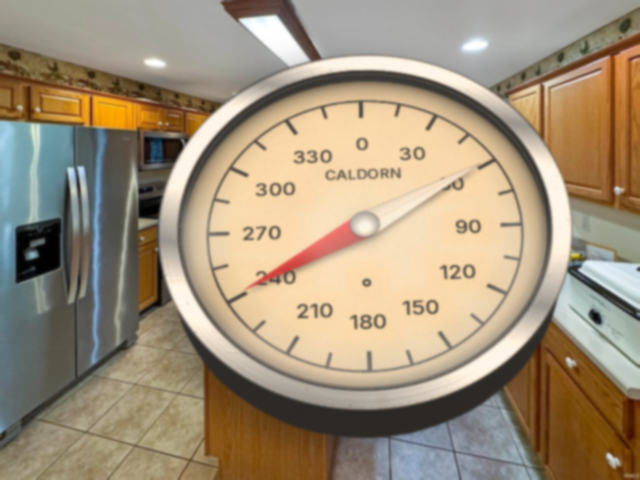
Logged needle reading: 240 °
